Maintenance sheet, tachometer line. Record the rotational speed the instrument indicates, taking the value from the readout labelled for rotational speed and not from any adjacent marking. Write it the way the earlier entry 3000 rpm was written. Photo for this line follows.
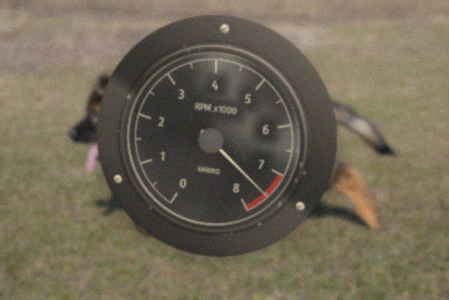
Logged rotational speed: 7500 rpm
